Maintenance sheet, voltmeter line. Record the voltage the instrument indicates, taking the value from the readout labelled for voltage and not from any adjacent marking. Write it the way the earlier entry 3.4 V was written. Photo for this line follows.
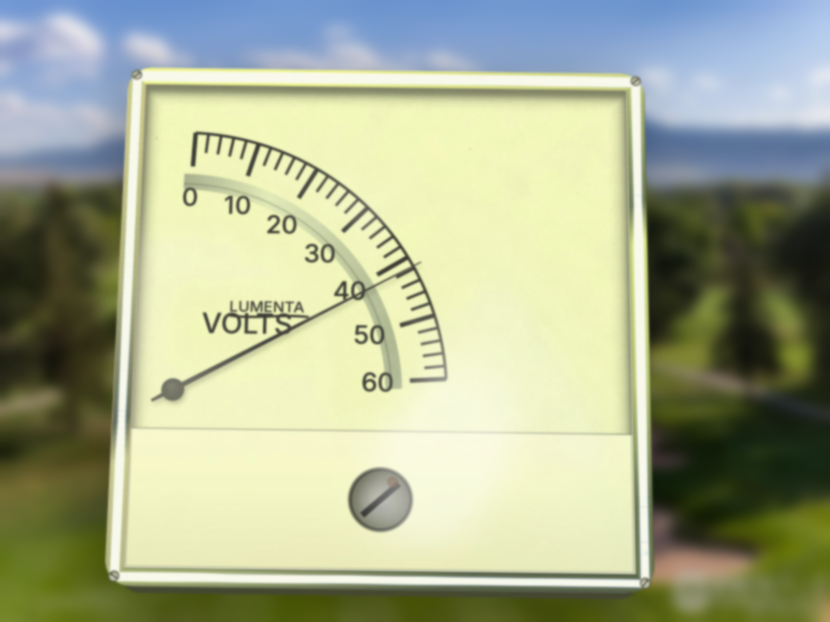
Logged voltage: 42 V
